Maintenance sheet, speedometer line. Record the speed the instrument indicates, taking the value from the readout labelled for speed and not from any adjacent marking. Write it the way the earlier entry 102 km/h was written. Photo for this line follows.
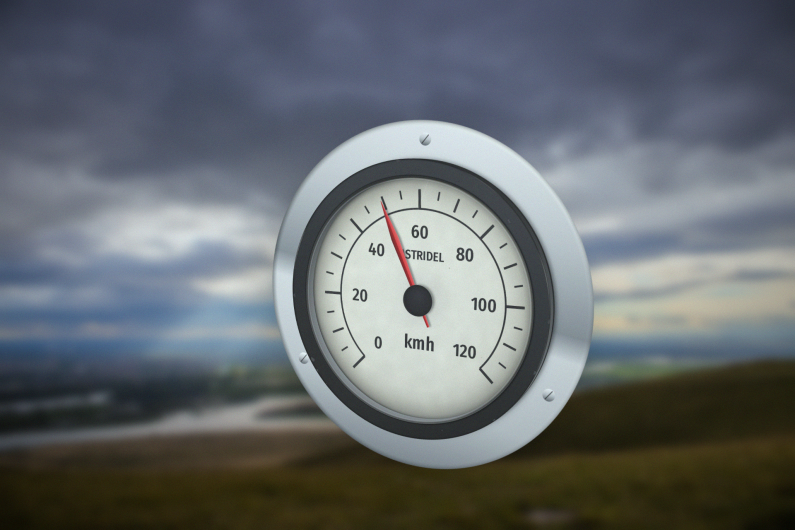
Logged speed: 50 km/h
